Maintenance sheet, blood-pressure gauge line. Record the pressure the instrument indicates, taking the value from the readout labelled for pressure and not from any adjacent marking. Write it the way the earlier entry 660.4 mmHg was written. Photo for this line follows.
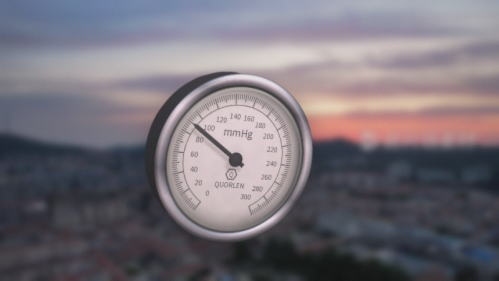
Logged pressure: 90 mmHg
